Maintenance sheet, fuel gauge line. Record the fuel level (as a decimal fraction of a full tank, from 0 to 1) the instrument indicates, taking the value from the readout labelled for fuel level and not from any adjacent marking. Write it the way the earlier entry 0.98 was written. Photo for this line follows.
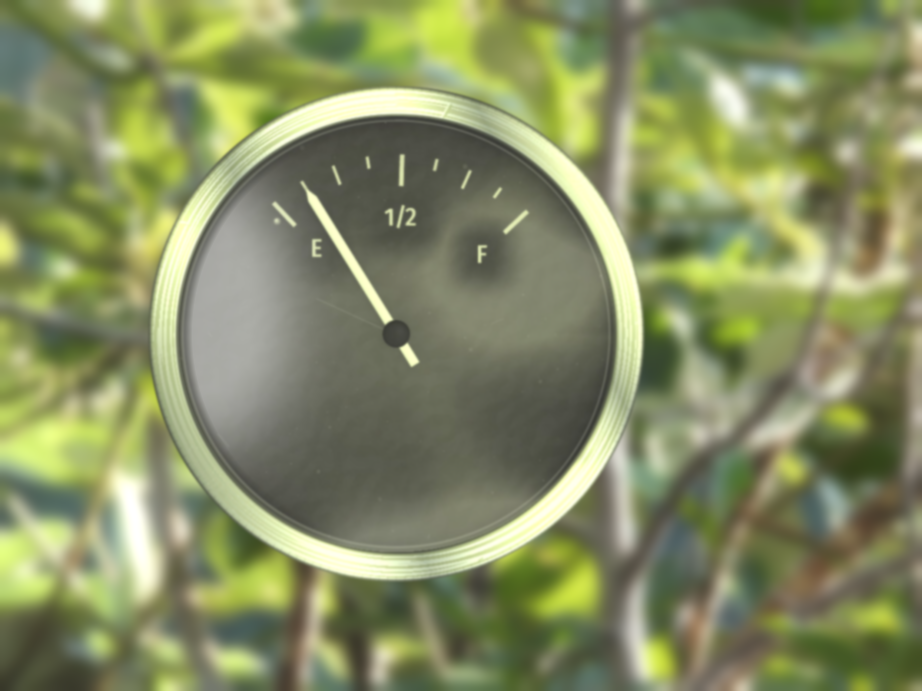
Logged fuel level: 0.125
